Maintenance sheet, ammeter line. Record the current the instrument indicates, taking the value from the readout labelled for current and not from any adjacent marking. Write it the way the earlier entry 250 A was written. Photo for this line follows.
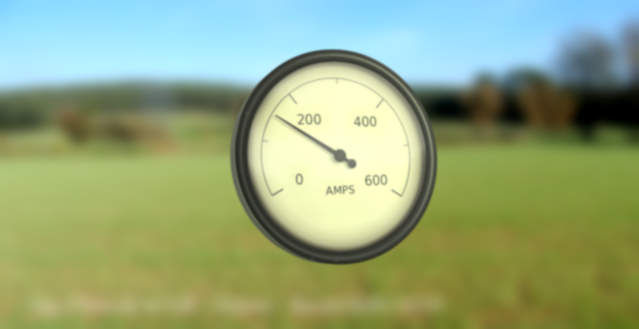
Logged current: 150 A
